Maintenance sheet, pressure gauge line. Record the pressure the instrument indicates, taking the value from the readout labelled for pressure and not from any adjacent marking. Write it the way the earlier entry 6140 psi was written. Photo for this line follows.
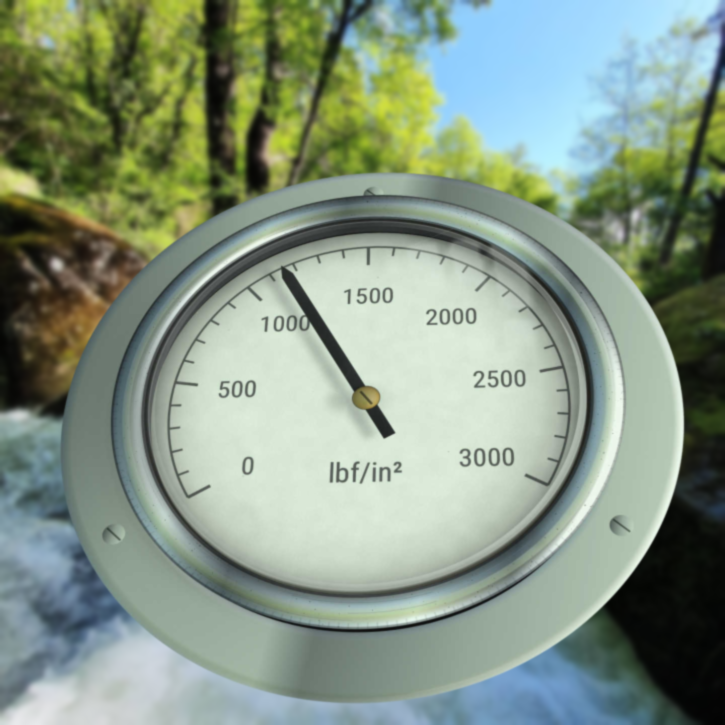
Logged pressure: 1150 psi
